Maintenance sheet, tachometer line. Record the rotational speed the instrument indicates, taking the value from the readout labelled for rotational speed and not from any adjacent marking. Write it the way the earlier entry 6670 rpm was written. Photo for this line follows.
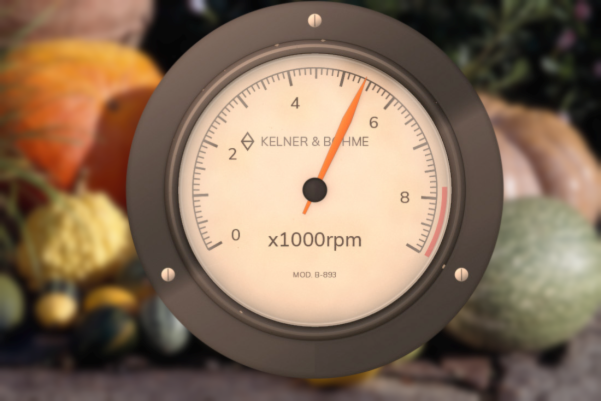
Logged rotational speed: 5400 rpm
